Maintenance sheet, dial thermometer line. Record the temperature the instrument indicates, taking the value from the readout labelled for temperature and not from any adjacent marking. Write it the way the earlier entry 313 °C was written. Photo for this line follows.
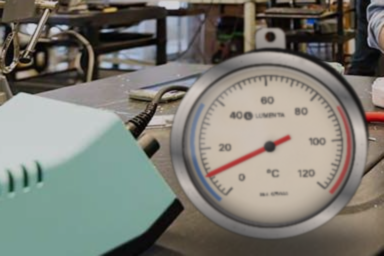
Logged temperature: 10 °C
